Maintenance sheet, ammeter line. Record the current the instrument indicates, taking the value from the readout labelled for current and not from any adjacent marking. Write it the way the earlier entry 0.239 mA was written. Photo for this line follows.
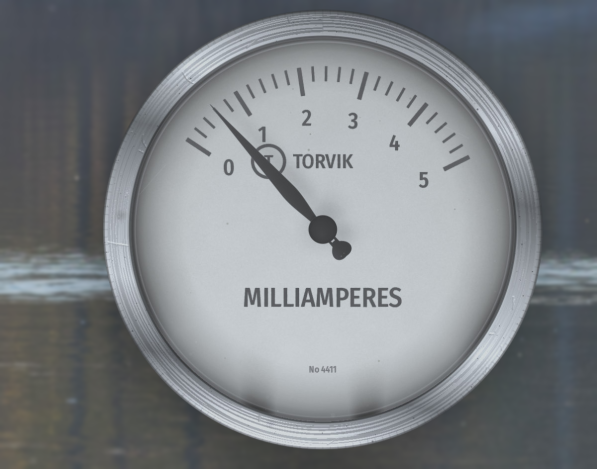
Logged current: 0.6 mA
